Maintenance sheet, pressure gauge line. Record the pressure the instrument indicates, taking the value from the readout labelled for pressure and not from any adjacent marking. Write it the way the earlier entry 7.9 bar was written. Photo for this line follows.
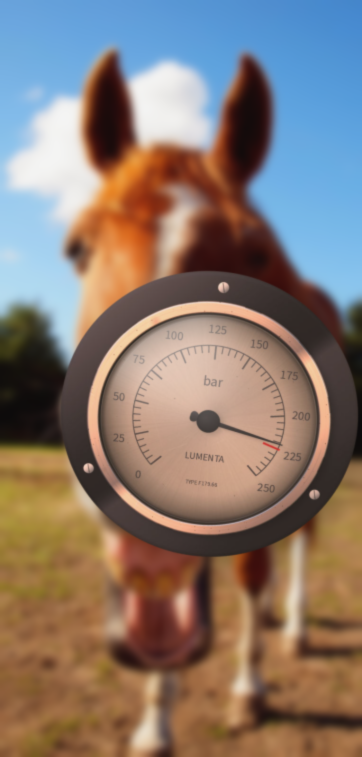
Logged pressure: 220 bar
